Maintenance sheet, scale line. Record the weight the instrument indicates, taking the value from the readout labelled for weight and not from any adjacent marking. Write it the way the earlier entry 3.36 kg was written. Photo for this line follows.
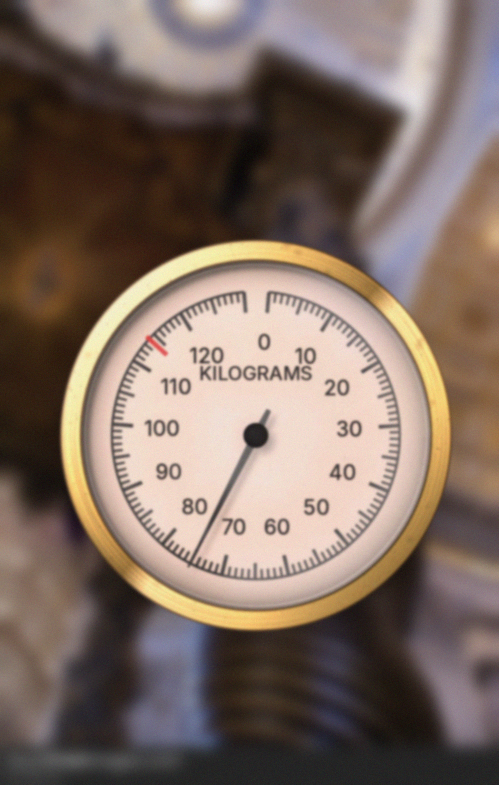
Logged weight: 75 kg
